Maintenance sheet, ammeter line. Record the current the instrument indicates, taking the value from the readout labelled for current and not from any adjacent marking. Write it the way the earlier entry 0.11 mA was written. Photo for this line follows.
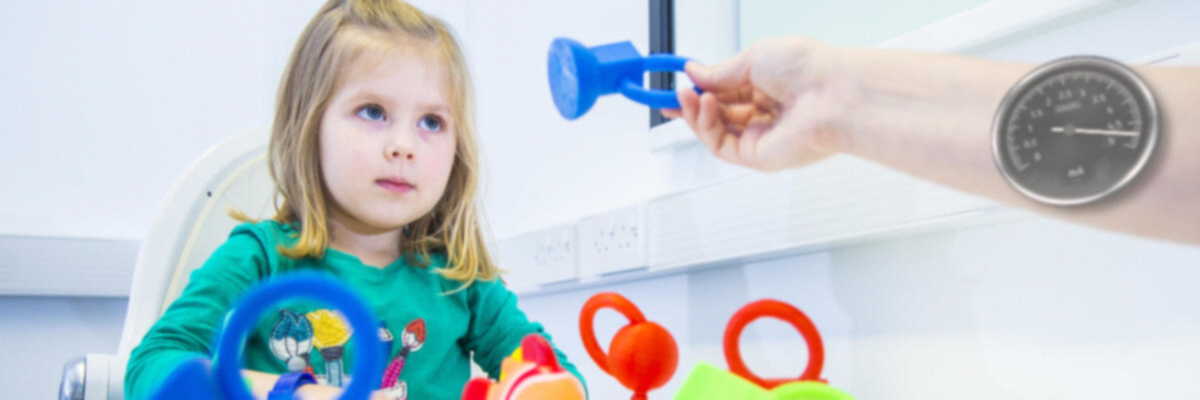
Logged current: 4.75 mA
